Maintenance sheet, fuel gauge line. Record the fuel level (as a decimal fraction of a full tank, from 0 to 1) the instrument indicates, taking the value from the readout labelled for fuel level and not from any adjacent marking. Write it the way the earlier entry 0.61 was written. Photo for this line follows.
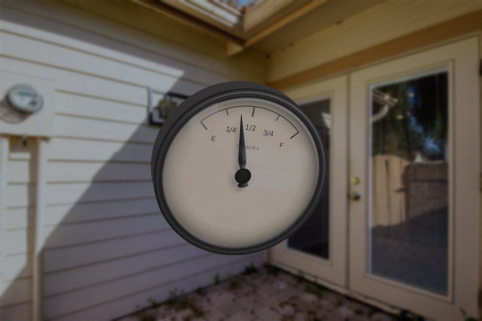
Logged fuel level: 0.375
